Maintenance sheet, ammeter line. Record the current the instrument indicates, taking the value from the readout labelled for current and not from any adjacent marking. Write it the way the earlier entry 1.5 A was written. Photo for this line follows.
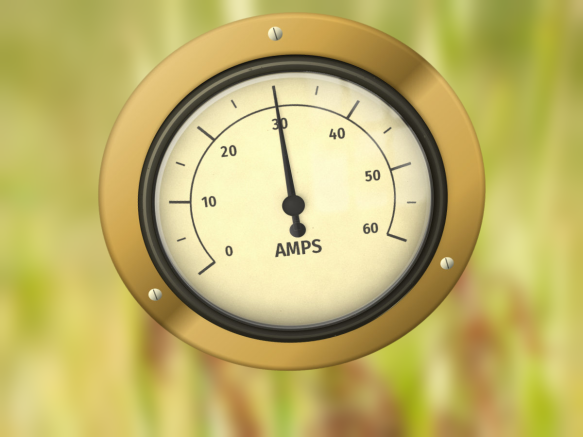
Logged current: 30 A
